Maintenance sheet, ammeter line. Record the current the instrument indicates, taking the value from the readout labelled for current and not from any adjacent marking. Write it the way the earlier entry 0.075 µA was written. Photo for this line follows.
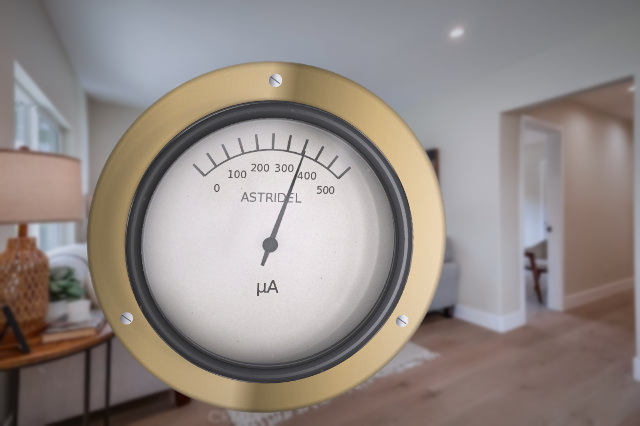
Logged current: 350 µA
